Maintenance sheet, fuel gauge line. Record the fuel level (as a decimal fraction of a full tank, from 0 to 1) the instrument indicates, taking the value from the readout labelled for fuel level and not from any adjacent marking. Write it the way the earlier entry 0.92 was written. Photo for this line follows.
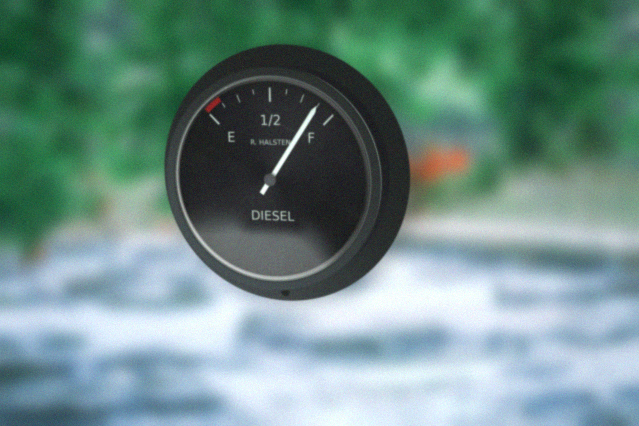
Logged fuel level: 0.875
